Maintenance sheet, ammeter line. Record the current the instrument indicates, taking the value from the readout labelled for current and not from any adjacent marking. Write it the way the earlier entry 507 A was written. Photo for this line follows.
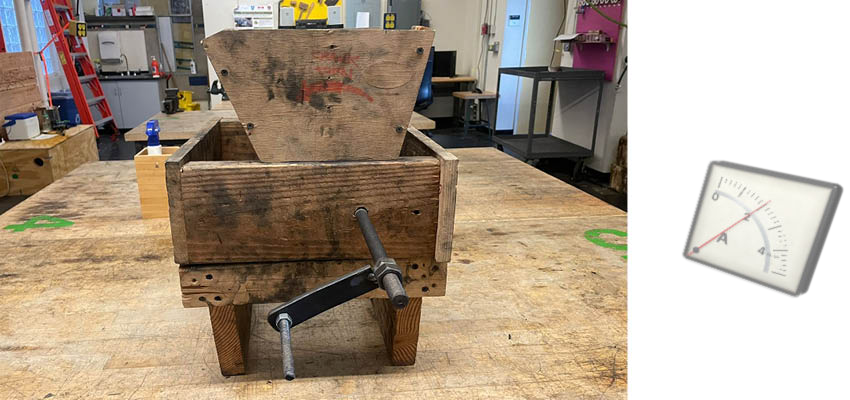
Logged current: 2 A
